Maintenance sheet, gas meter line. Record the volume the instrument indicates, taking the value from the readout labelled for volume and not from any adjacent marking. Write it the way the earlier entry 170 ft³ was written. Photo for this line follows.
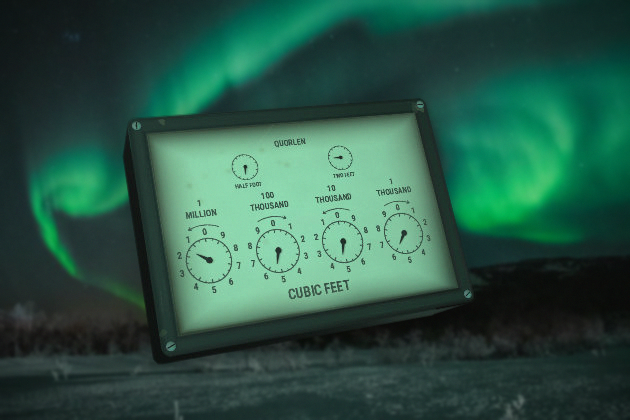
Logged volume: 154600 ft³
